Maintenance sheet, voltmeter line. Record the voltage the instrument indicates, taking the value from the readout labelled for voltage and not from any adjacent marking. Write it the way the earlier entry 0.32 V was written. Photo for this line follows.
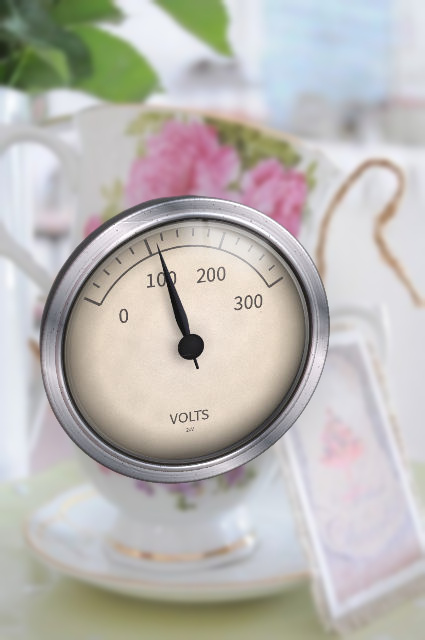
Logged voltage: 110 V
